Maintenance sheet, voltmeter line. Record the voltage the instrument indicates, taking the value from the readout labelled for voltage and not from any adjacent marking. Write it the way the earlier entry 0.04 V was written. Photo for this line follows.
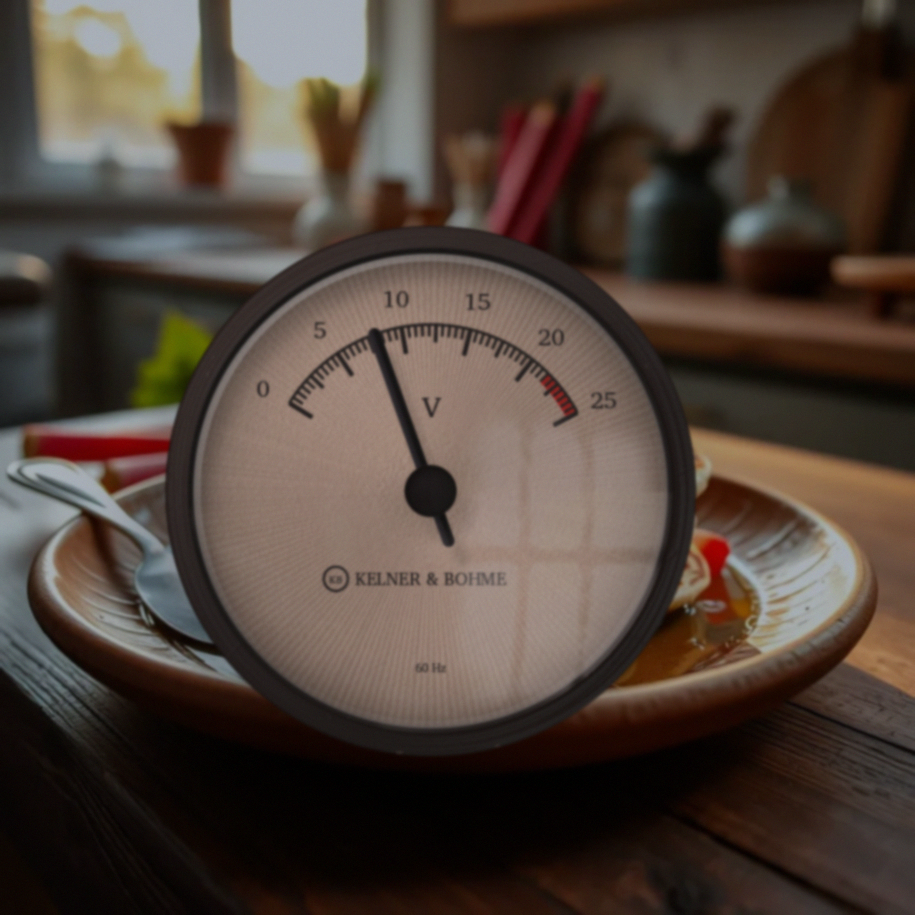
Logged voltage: 8 V
